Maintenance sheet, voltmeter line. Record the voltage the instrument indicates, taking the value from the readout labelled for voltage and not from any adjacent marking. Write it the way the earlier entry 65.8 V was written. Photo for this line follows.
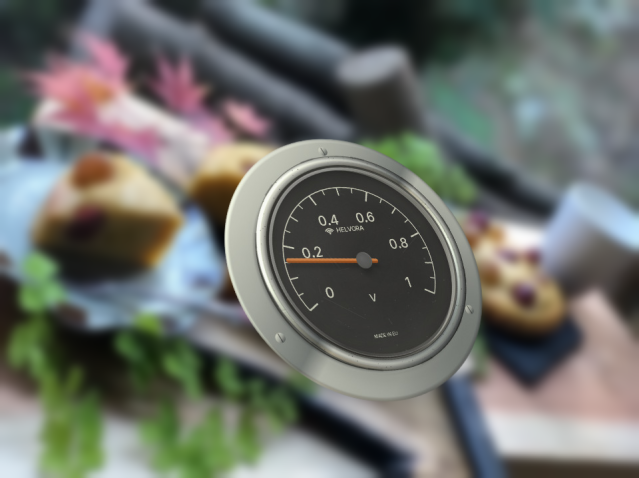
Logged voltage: 0.15 V
